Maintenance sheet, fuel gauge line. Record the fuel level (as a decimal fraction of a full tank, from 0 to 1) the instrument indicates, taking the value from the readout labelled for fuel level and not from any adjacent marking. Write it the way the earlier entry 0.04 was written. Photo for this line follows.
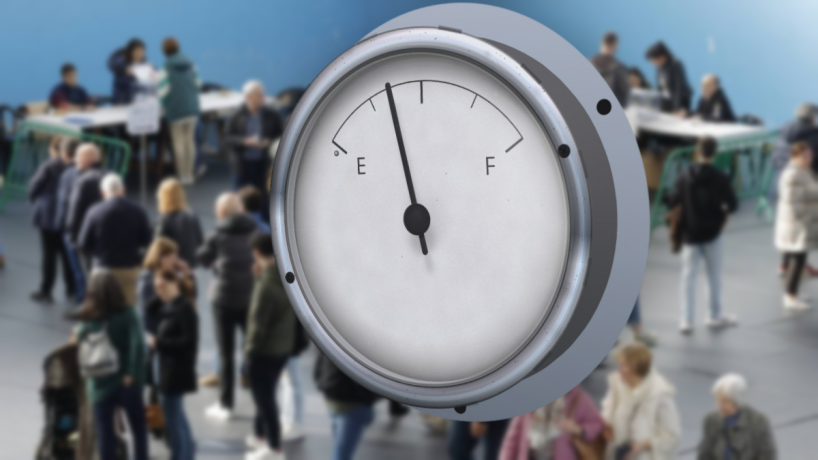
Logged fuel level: 0.375
